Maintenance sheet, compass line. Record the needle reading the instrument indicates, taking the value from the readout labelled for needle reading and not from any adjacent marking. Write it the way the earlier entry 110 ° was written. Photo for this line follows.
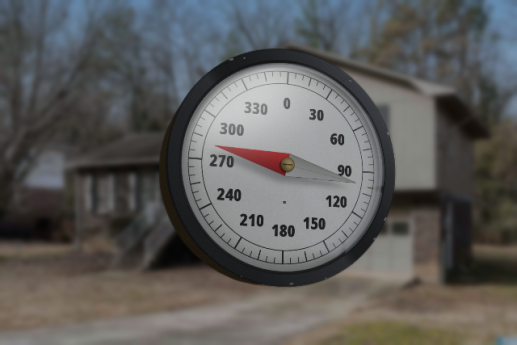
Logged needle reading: 280 °
